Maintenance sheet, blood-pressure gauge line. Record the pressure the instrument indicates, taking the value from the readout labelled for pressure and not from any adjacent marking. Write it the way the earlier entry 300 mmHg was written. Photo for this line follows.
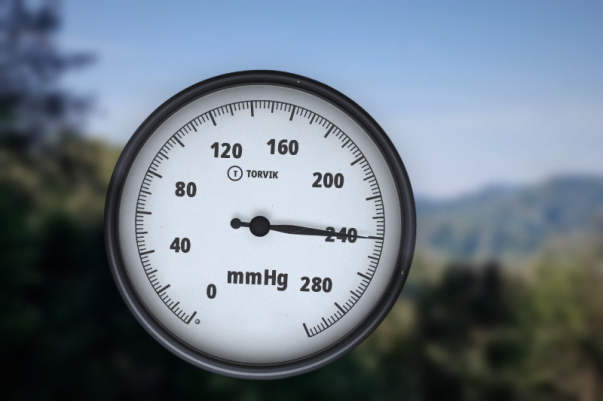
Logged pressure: 240 mmHg
